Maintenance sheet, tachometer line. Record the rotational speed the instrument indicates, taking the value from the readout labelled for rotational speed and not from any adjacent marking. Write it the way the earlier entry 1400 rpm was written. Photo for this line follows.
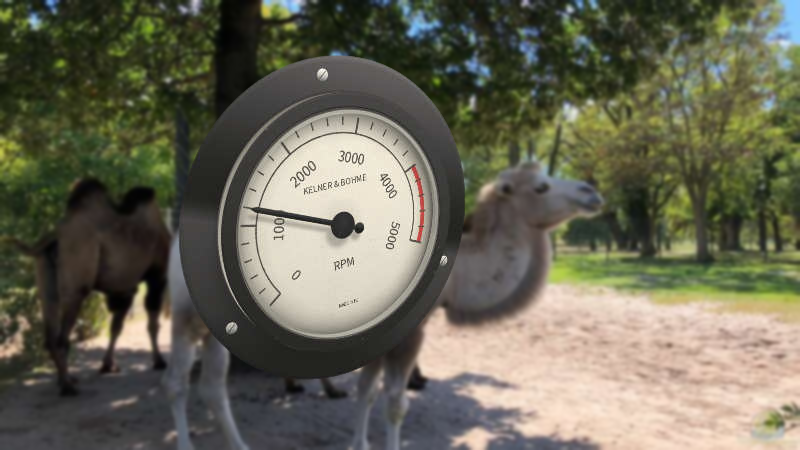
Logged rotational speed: 1200 rpm
